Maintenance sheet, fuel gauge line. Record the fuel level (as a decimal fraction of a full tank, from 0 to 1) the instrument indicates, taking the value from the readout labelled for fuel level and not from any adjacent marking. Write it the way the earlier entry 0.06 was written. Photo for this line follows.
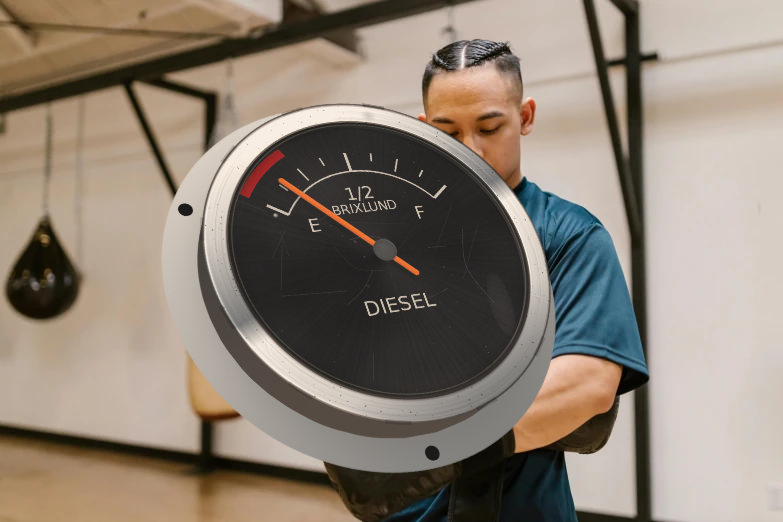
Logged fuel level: 0.125
